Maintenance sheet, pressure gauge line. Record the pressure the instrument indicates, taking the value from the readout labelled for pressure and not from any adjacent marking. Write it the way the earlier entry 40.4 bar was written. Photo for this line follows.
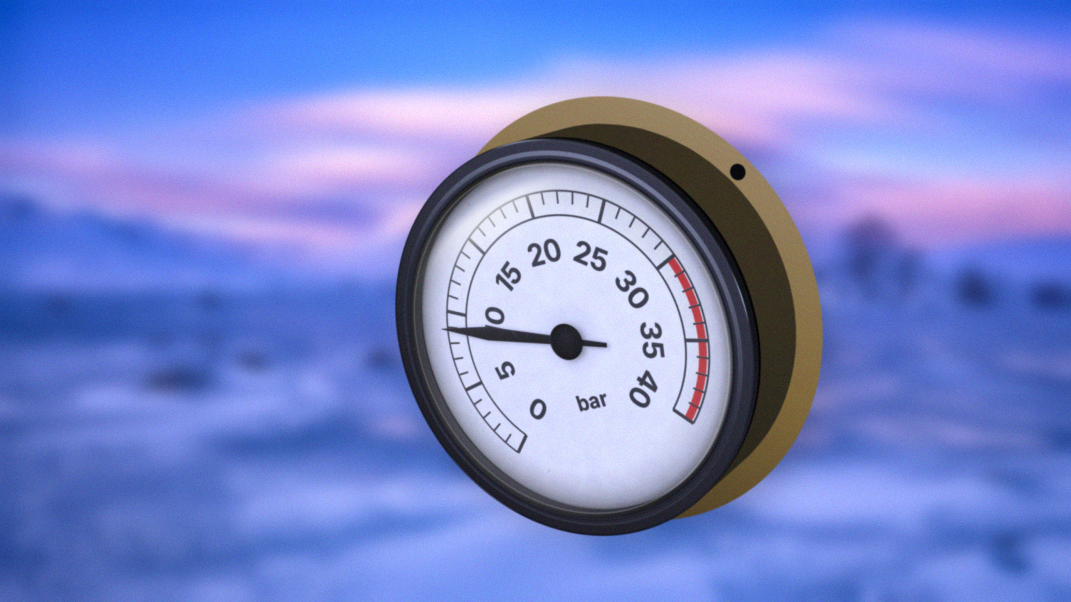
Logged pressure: 9 bar
